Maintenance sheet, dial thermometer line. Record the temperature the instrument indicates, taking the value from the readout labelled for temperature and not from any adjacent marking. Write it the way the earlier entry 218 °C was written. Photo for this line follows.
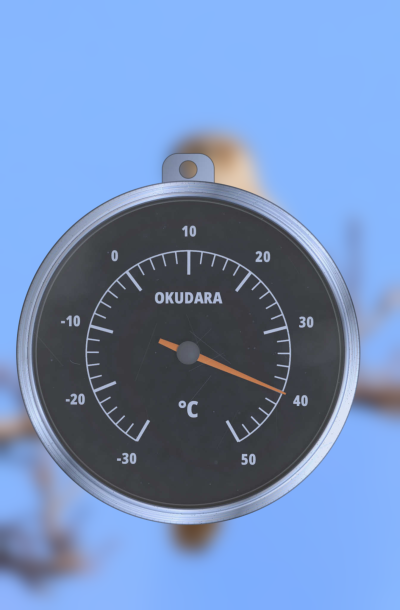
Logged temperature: 40 °C
